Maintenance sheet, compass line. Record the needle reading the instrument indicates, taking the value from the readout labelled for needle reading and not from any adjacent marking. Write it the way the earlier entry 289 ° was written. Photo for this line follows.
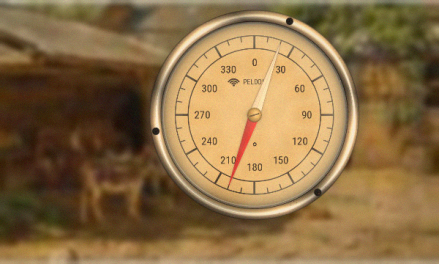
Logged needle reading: 200 °
